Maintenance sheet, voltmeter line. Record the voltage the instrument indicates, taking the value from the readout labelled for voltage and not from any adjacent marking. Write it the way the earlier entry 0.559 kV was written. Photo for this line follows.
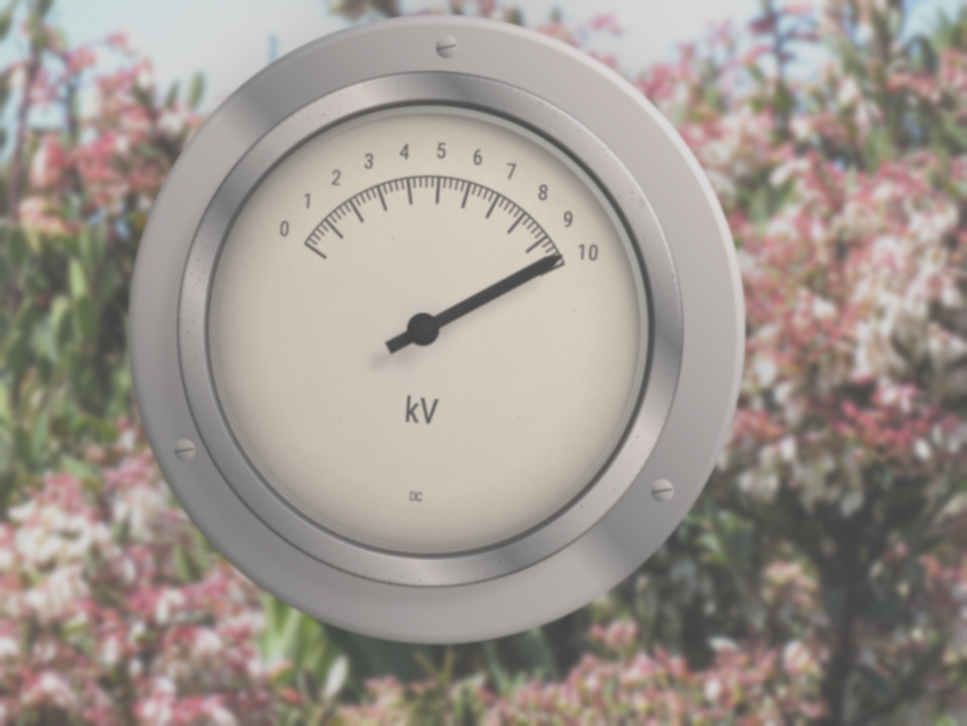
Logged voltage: 9.8 kV
